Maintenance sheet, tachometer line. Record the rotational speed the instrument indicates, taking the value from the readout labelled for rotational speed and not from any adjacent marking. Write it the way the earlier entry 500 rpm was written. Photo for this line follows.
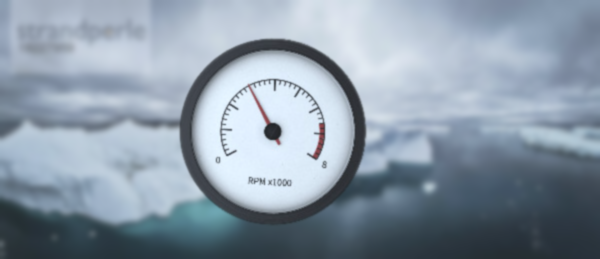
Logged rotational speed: 3000 rpm
